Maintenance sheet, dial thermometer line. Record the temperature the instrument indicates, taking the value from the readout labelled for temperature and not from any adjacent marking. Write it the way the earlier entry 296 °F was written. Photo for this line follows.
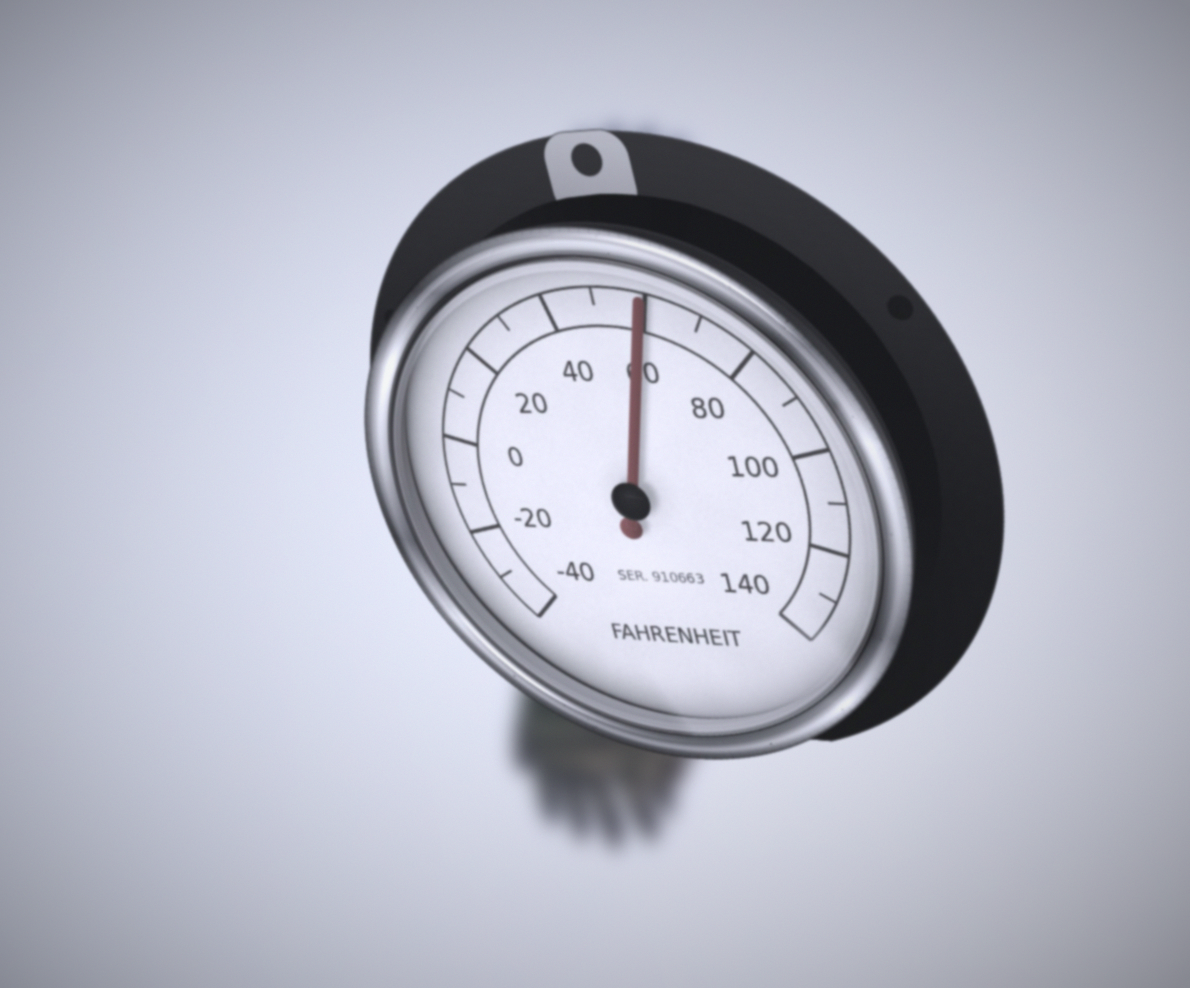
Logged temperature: 60 °F
